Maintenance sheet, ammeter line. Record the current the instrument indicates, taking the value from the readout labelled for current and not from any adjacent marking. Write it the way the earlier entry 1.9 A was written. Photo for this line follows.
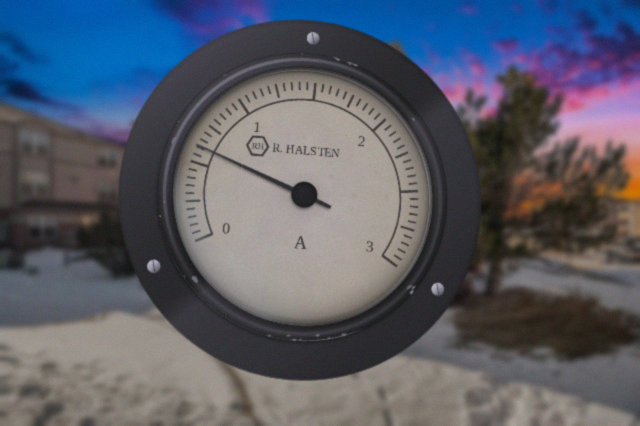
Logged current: 0.6 A
